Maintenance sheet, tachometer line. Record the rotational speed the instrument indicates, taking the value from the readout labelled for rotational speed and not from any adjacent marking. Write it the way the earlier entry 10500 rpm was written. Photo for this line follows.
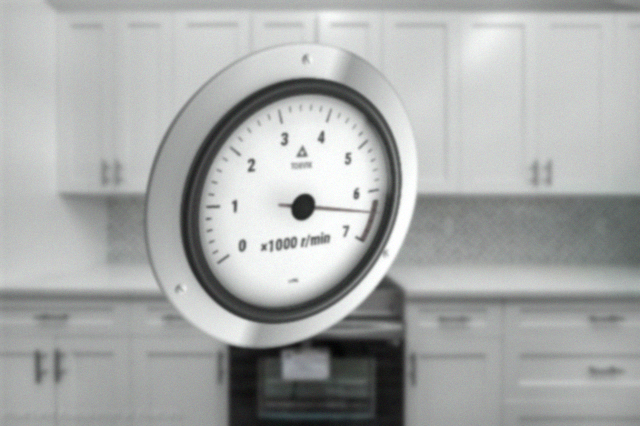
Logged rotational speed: 6400 rpm
